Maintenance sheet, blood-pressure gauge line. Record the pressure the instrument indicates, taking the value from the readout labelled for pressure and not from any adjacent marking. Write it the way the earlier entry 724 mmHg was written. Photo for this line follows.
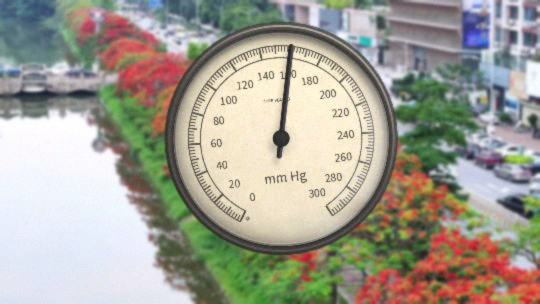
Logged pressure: 160 mmHg
